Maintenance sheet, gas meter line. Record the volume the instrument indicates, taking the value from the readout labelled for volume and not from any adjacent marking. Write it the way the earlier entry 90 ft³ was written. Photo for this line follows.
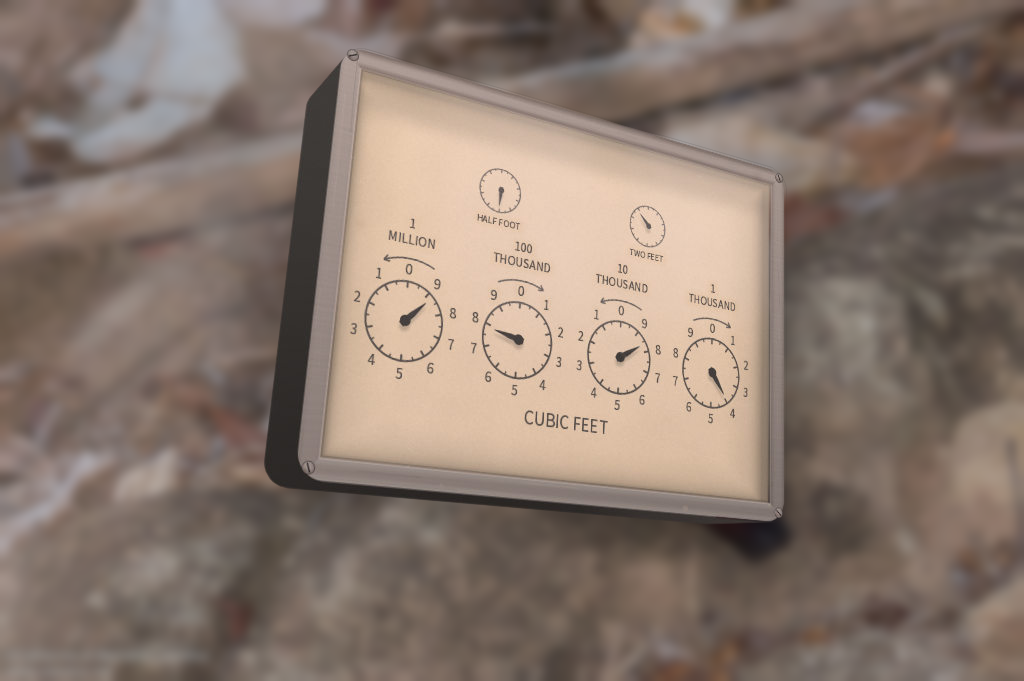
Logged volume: 878400 ft³
